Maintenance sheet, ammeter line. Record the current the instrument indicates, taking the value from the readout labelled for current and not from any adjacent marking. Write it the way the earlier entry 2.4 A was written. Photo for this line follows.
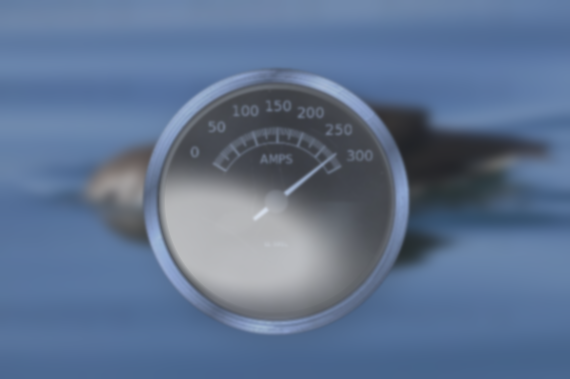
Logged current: 275 A
